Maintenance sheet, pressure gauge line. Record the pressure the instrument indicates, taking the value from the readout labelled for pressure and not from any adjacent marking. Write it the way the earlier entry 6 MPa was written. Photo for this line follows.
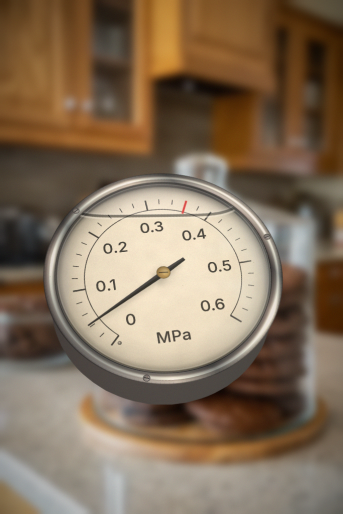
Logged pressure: 0.04 MPa
